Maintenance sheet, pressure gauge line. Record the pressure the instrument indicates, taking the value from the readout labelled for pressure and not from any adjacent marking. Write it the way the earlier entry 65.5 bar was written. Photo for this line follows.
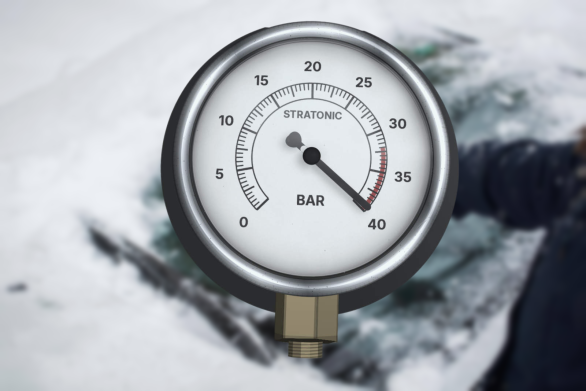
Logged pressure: 39.5 bar
